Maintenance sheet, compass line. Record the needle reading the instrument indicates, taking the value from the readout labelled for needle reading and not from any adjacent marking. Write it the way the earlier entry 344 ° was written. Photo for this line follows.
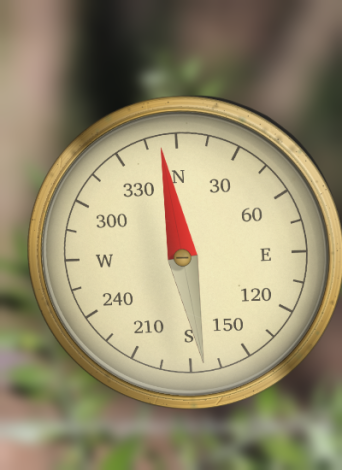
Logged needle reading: 352.5 °
